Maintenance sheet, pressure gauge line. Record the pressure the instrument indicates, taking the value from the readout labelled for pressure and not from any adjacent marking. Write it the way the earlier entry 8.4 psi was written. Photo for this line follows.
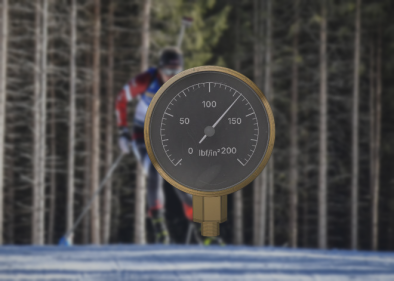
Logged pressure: 130 psi
